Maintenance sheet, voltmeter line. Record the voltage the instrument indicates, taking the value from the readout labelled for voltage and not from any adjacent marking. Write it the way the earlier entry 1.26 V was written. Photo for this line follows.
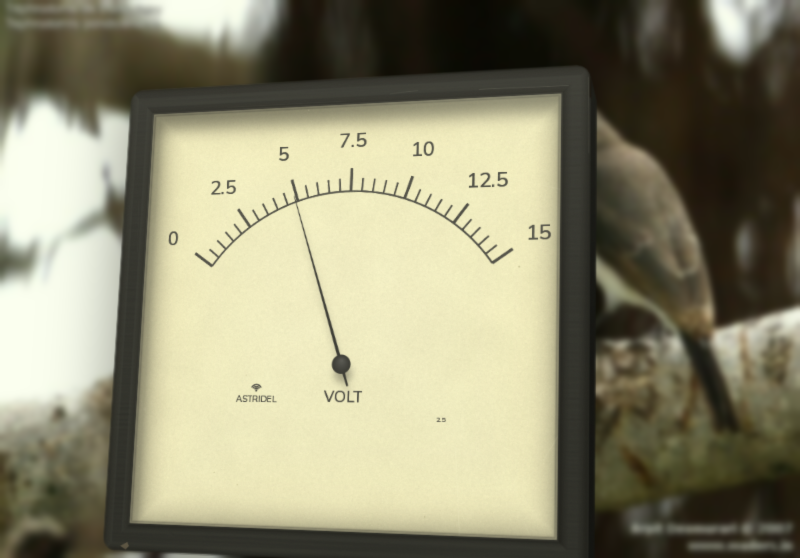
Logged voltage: 5 V
